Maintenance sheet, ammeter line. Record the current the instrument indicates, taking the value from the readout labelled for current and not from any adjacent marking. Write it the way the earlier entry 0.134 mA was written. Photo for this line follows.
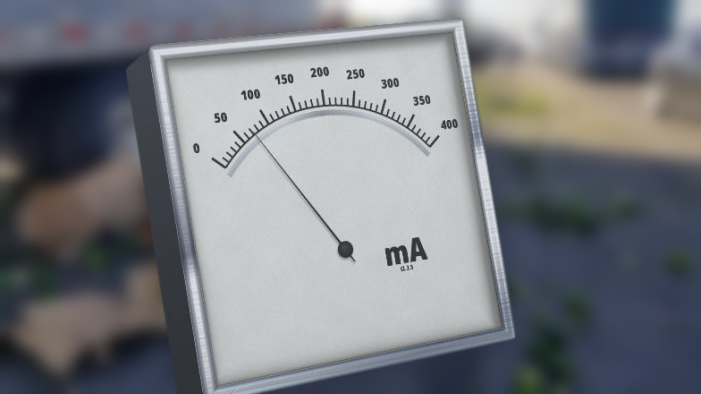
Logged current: 70 mA
